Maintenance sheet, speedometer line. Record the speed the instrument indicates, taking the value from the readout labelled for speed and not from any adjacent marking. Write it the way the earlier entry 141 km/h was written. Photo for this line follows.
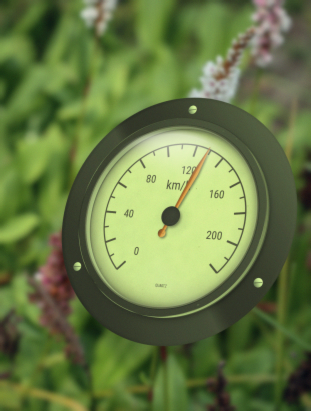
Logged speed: 130 km/h
